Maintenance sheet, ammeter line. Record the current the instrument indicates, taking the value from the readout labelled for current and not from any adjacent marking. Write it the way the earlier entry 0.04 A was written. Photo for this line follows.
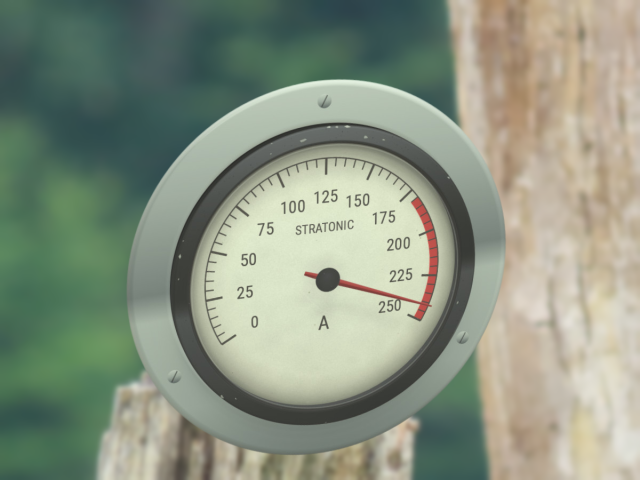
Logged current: 240 A
